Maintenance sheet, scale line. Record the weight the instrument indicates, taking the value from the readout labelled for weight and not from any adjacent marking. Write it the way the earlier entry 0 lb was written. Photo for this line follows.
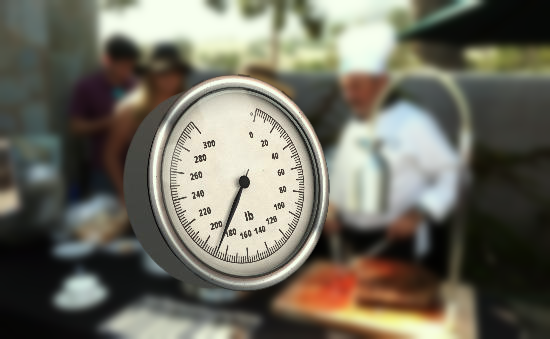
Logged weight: 190 lb
